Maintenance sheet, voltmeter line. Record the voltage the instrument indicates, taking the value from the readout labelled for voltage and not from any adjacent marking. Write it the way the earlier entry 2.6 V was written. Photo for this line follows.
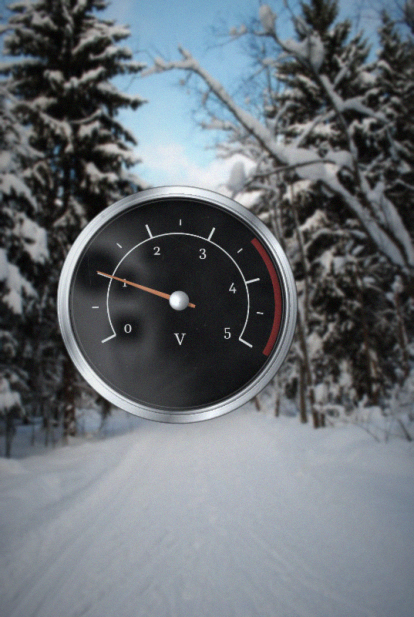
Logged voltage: 1 V
